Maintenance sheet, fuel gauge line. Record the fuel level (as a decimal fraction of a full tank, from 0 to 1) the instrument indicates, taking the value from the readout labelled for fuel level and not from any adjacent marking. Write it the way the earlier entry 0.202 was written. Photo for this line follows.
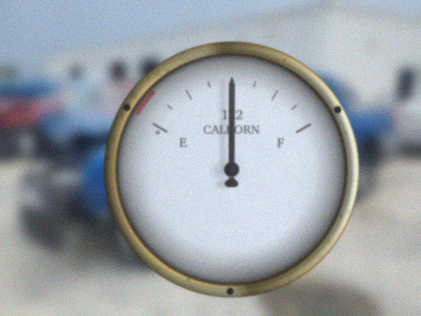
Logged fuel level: 0.5
